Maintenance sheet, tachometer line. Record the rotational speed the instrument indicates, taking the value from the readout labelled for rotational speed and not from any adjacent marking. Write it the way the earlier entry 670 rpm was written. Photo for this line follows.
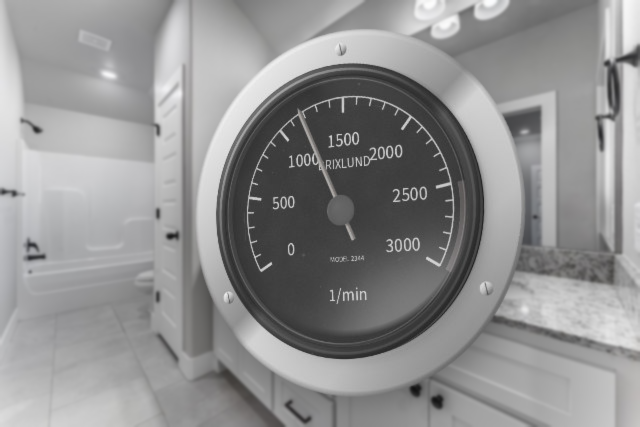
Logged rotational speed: 1200 rpm
